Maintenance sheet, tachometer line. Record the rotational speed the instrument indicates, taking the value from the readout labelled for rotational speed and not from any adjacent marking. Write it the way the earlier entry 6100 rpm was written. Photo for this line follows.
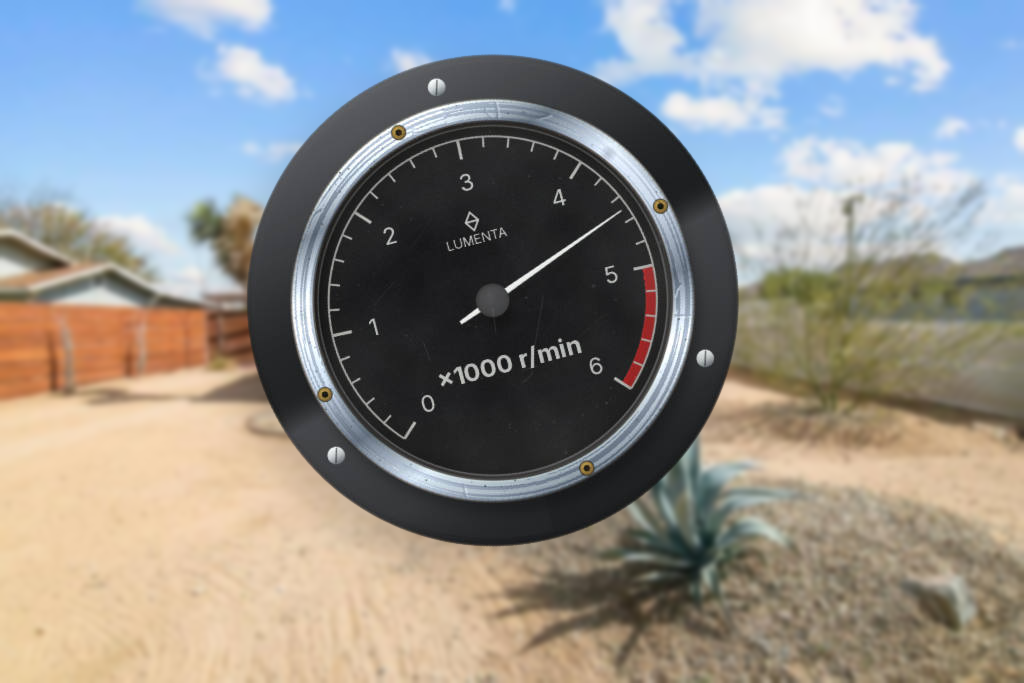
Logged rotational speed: 4500 rpm
